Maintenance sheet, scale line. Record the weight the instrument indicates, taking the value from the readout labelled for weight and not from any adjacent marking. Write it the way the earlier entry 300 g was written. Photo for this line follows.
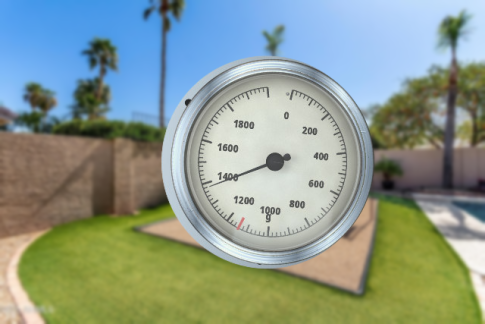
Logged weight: 1380 g
